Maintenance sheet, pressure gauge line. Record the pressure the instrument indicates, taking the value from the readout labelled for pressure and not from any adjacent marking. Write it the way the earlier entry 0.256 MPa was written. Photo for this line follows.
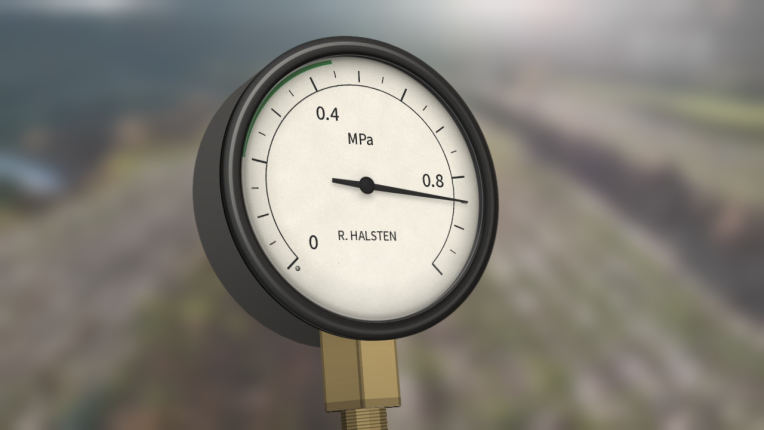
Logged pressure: 0.85 MPa
